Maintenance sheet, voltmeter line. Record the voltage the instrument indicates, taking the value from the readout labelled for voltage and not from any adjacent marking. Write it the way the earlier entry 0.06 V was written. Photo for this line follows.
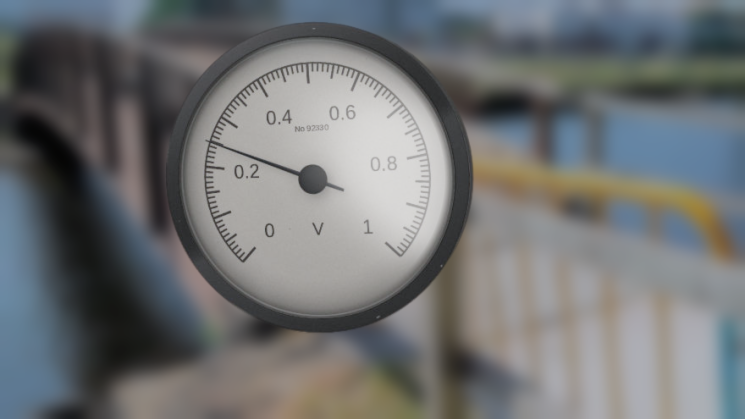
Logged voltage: 0.25 V
